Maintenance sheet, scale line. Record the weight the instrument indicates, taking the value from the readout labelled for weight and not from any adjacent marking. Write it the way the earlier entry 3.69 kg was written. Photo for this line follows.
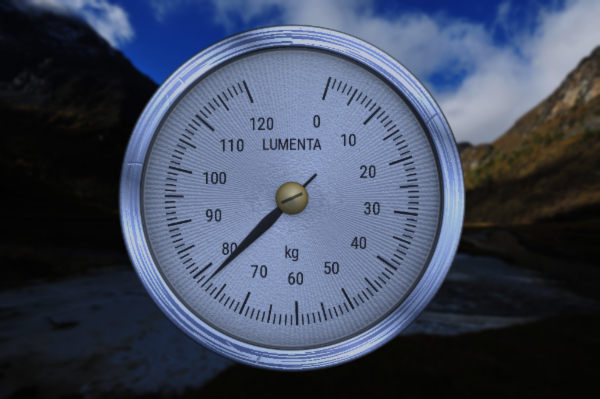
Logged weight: 78 kg
